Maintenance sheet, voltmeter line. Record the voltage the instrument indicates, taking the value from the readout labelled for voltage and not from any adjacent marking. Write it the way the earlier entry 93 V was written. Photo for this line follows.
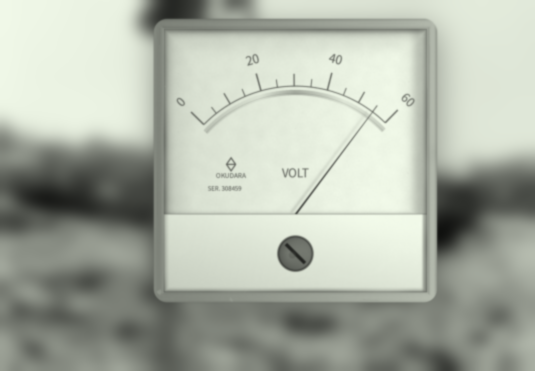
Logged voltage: 55 V
